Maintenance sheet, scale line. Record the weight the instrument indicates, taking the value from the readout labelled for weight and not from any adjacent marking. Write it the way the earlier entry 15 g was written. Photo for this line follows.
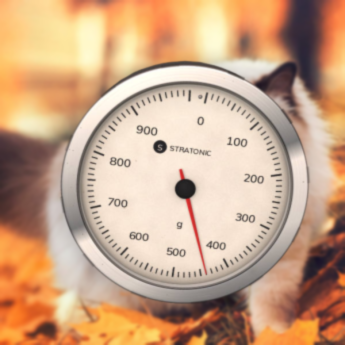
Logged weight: 440 g
